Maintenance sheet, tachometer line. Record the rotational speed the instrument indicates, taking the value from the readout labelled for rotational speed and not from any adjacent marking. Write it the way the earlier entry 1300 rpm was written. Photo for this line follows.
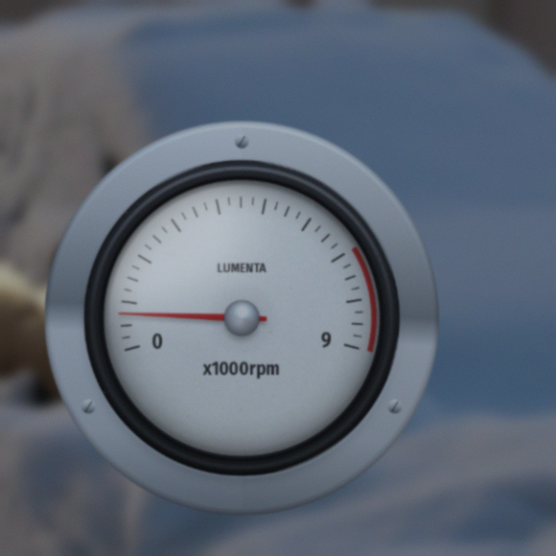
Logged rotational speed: 750 rpm
